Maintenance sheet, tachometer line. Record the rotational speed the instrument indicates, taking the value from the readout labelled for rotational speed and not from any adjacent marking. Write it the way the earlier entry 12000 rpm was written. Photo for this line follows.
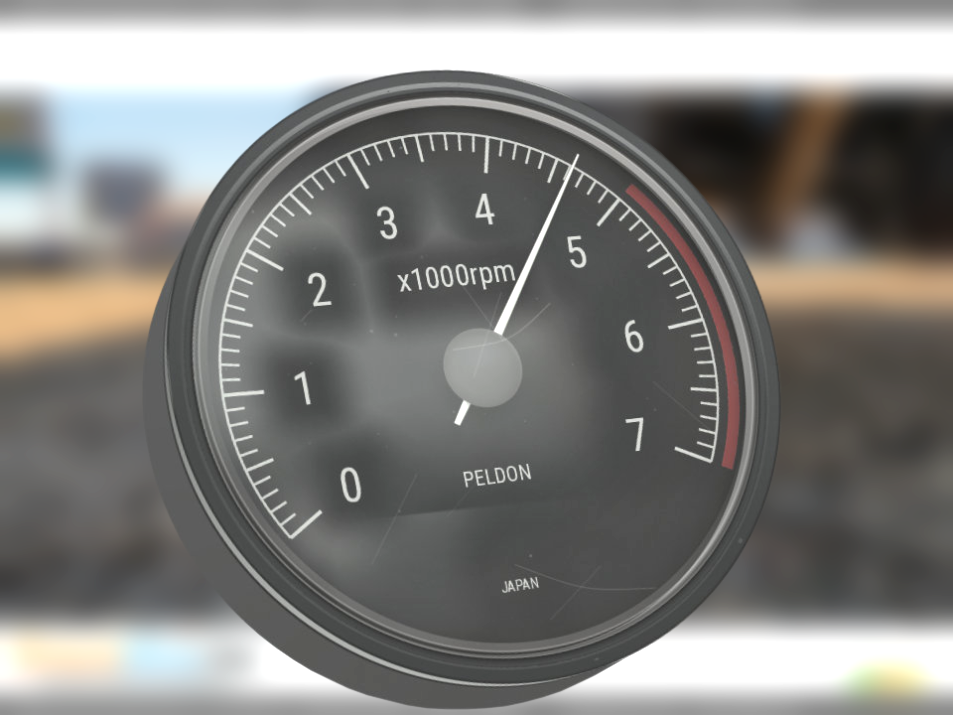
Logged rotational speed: 4600 rpm
